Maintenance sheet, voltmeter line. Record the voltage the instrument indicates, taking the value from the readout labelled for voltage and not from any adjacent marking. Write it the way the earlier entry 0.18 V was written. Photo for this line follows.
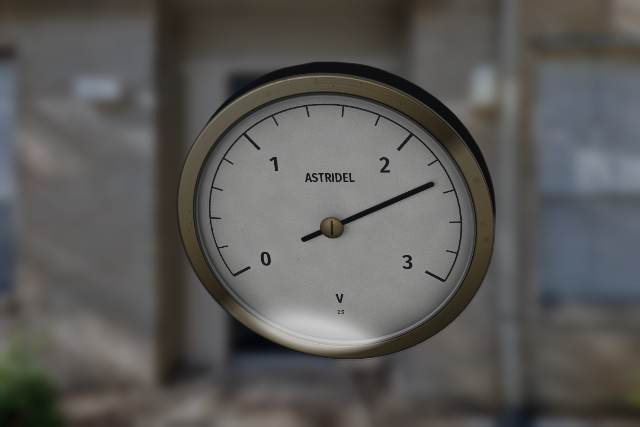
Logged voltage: 2.3 V
